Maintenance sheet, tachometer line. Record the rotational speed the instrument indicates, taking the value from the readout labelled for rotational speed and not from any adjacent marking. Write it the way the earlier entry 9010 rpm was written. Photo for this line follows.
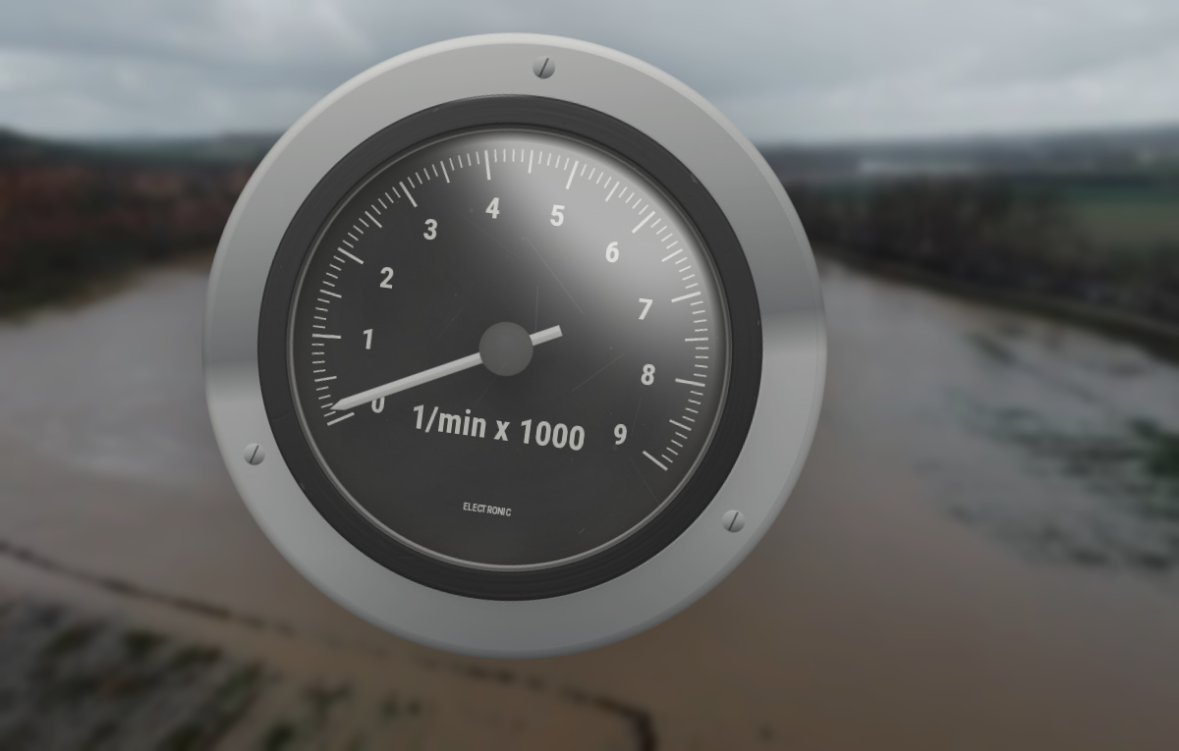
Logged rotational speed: 150 rpm
